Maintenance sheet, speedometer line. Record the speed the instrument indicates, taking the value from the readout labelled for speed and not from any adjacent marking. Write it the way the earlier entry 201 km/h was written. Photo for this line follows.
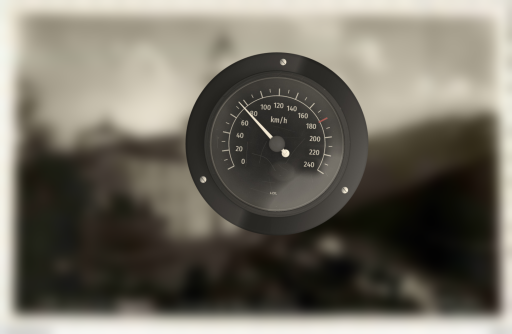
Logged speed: 75 km/h
